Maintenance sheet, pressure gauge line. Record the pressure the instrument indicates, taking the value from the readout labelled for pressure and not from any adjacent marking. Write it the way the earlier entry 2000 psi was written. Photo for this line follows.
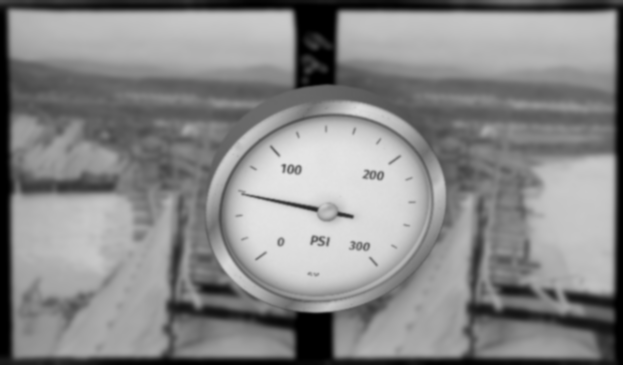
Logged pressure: 60 psi
